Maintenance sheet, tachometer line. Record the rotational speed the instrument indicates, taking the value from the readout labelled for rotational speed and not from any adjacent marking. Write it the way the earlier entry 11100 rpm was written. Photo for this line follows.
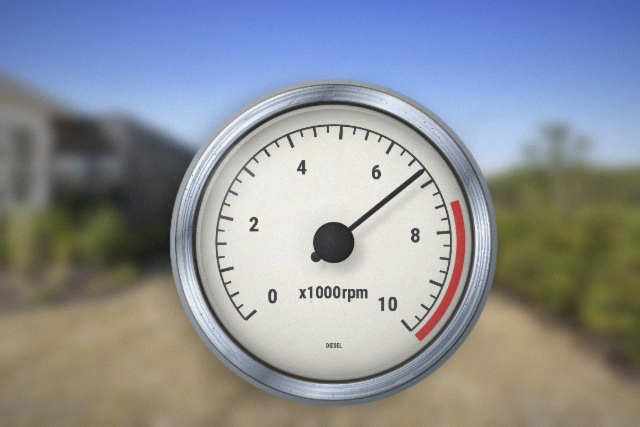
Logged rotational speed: 6750 rpm
